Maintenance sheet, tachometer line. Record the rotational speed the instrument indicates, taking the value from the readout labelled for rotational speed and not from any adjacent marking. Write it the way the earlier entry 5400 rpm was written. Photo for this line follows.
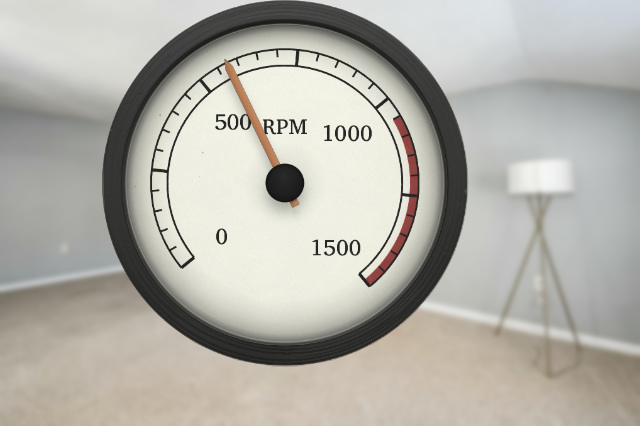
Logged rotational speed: 575 rpm
